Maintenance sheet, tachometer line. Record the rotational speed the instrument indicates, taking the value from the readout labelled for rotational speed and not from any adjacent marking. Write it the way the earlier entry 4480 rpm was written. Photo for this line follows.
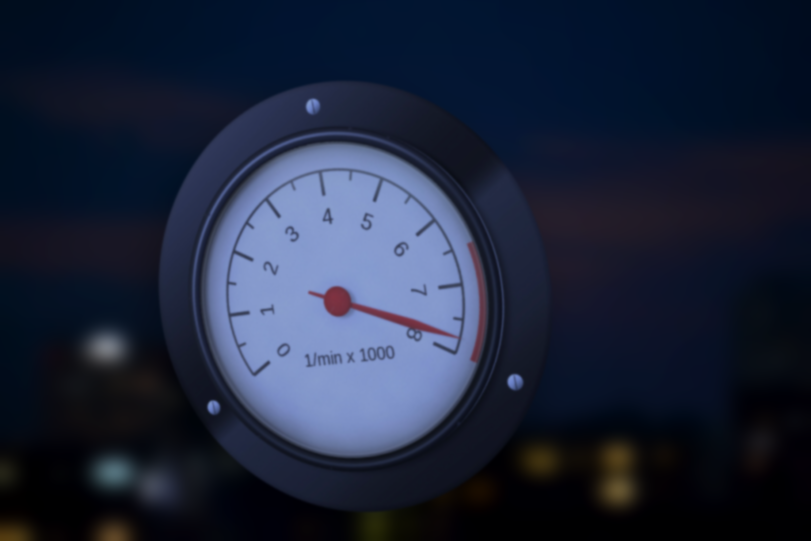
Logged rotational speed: 7750 rpm
